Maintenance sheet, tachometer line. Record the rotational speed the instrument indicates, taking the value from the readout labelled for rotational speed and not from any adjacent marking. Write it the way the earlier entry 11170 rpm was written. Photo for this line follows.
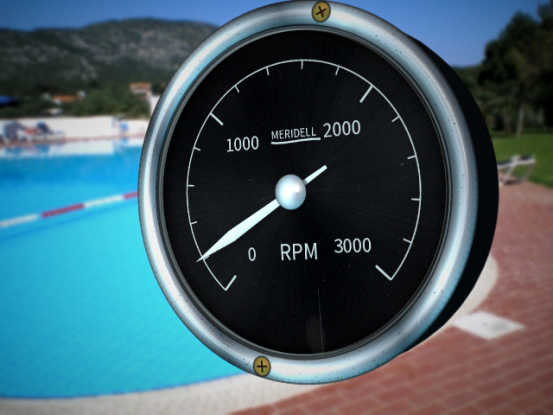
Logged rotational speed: 200 rpm
